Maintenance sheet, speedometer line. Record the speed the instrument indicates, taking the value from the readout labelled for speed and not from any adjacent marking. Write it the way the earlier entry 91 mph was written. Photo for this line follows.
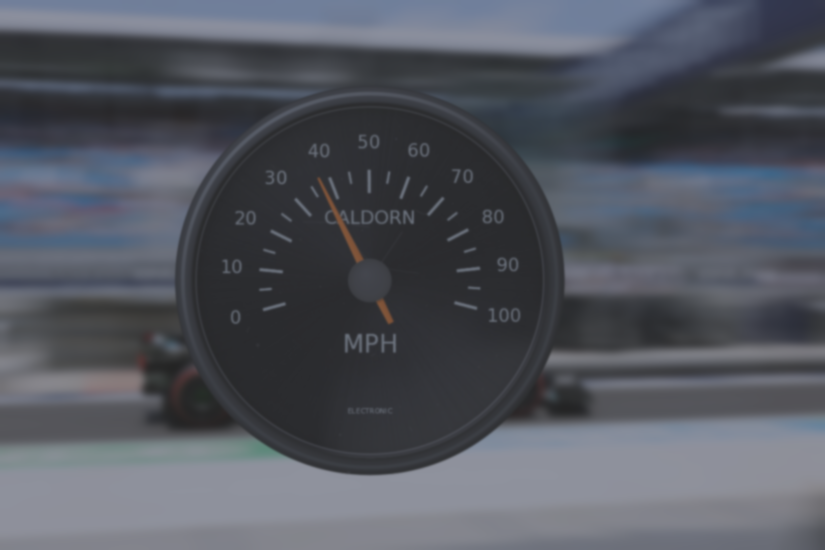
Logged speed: 37.5 mph
